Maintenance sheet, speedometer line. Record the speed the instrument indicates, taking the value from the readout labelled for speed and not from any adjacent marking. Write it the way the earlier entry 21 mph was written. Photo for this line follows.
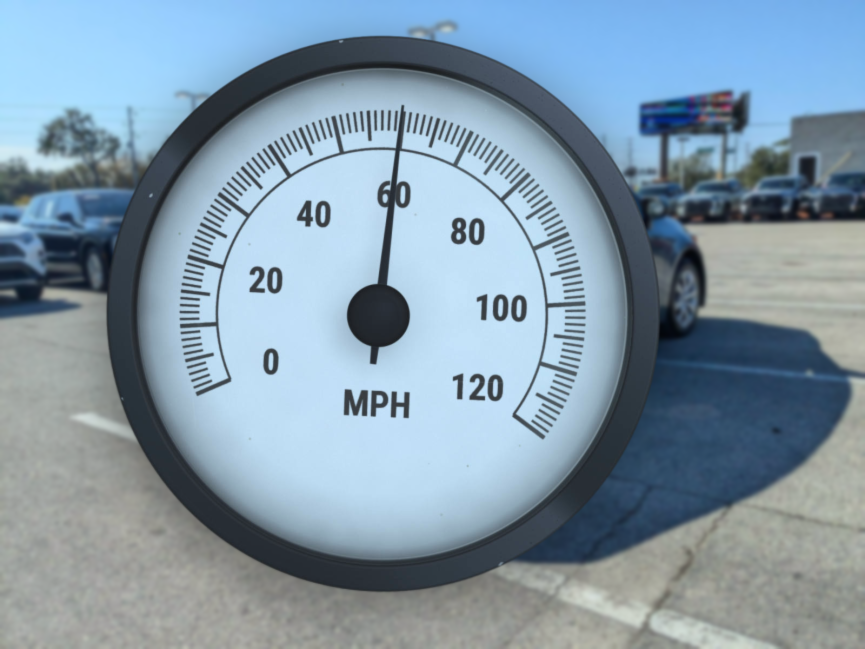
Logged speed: 60 mph
